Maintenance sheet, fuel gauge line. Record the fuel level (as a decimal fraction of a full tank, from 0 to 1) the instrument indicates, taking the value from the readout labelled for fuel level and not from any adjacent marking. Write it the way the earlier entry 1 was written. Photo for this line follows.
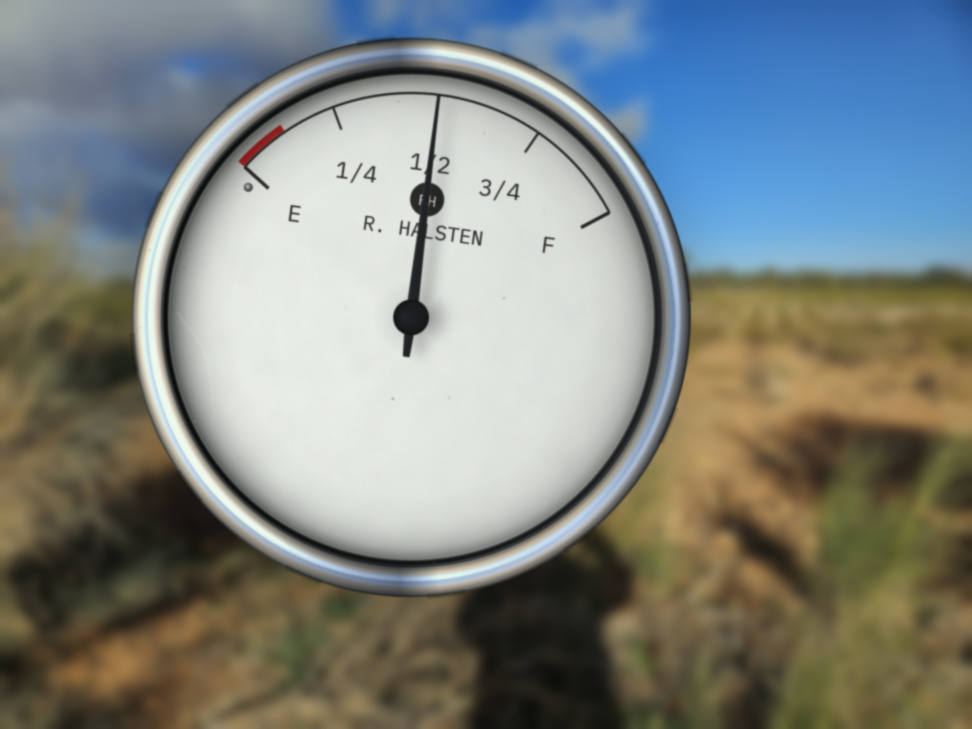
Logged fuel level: 0.5
